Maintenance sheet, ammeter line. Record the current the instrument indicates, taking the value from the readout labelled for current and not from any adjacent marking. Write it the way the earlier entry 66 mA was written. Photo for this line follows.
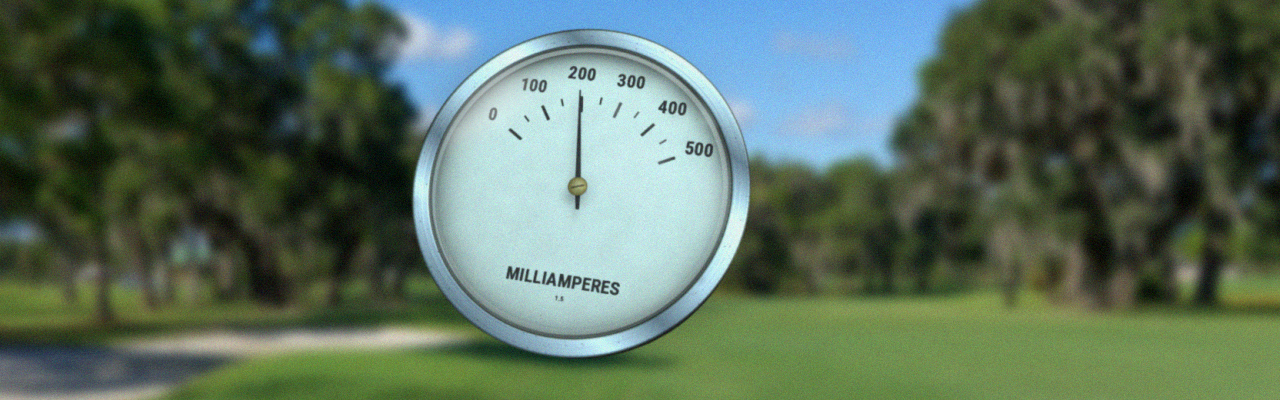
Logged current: 200 mA
